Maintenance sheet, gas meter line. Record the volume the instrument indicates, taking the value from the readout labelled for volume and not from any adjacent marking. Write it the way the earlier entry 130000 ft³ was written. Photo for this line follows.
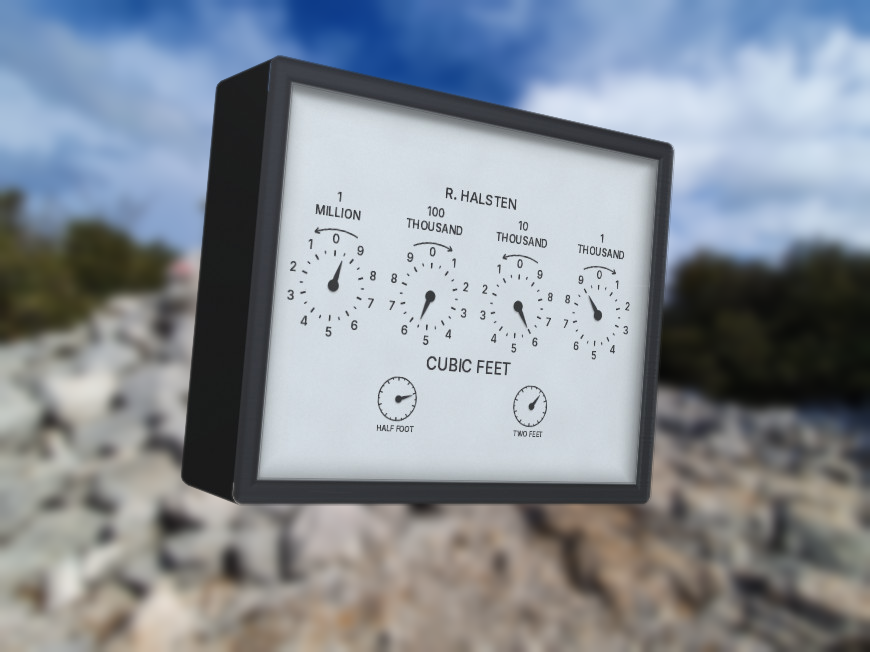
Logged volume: 955900 ft³
